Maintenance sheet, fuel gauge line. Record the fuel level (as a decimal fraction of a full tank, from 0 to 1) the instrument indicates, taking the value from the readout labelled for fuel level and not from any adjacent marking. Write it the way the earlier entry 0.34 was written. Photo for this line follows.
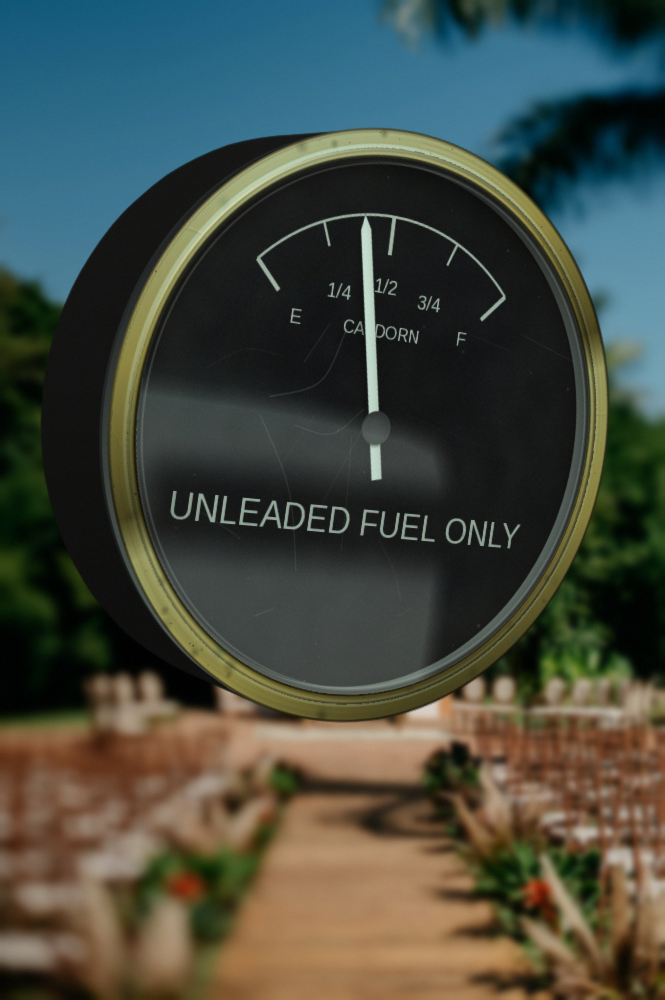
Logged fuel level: 0.375
